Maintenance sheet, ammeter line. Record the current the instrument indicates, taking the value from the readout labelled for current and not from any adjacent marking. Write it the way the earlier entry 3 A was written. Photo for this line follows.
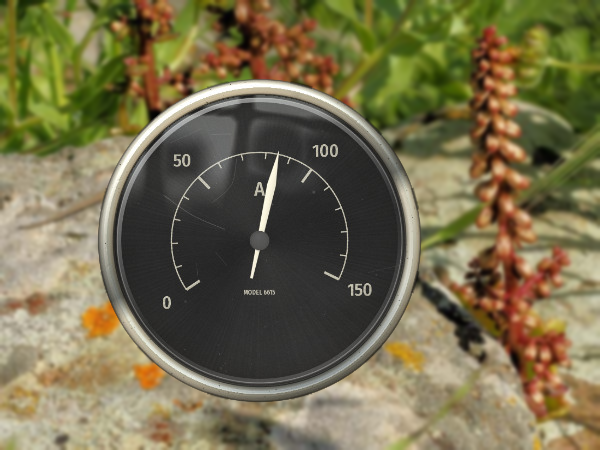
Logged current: 85 A
